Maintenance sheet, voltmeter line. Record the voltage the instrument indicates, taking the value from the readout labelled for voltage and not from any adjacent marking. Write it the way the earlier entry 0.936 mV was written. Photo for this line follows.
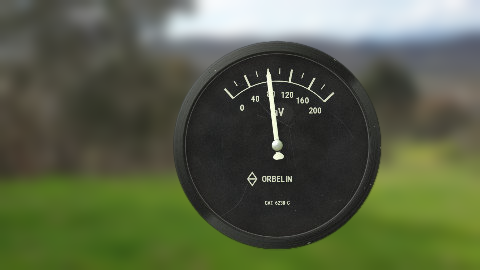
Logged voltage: 80 mV
